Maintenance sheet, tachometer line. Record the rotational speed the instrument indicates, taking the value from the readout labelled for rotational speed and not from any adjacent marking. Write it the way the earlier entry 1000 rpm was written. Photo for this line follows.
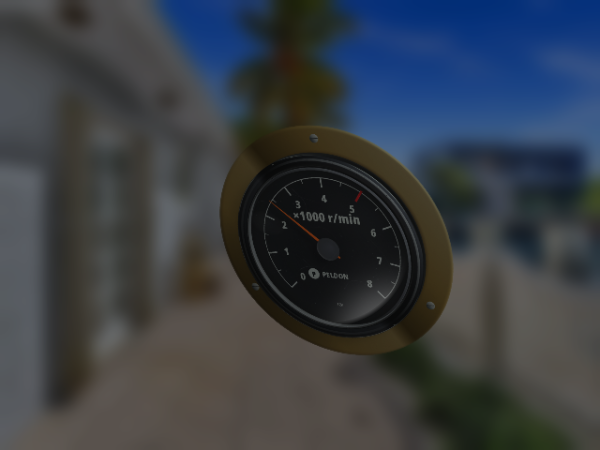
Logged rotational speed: 2500 rpm
